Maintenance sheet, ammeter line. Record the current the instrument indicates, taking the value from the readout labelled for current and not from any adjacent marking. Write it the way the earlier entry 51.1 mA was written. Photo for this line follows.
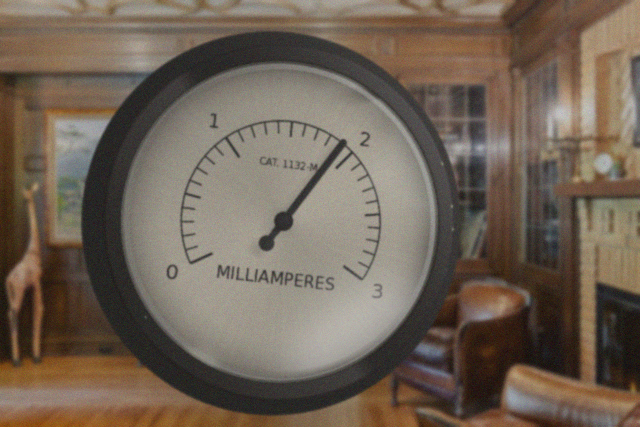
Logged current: 1.9 mA
